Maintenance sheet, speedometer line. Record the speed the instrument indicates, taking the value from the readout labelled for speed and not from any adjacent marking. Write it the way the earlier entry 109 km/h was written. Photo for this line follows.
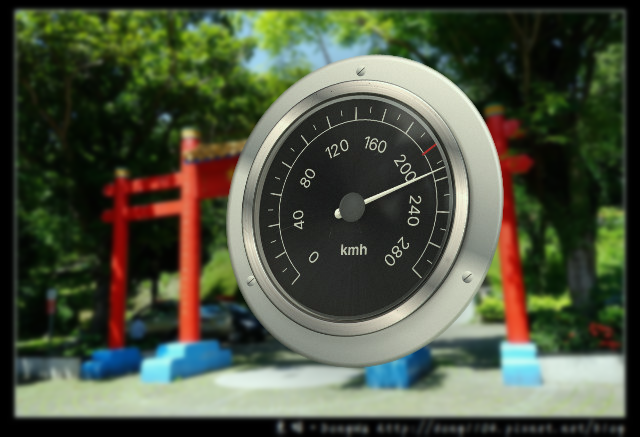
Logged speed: 215 km/h
